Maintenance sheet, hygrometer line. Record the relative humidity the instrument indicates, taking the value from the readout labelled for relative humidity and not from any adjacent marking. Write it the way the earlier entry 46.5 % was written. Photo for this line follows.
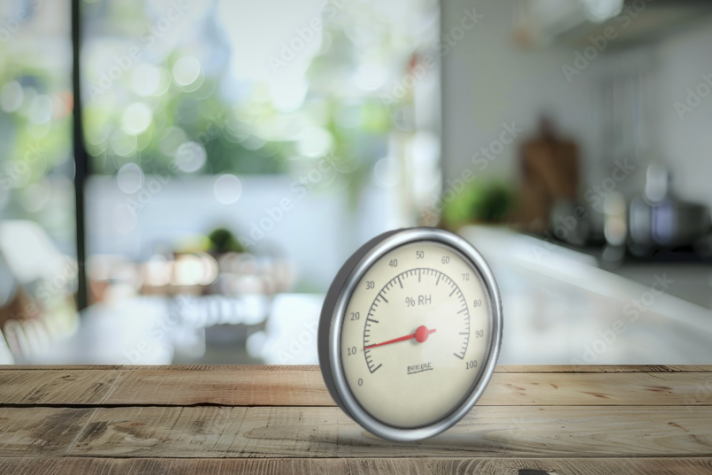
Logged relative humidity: 10 %
